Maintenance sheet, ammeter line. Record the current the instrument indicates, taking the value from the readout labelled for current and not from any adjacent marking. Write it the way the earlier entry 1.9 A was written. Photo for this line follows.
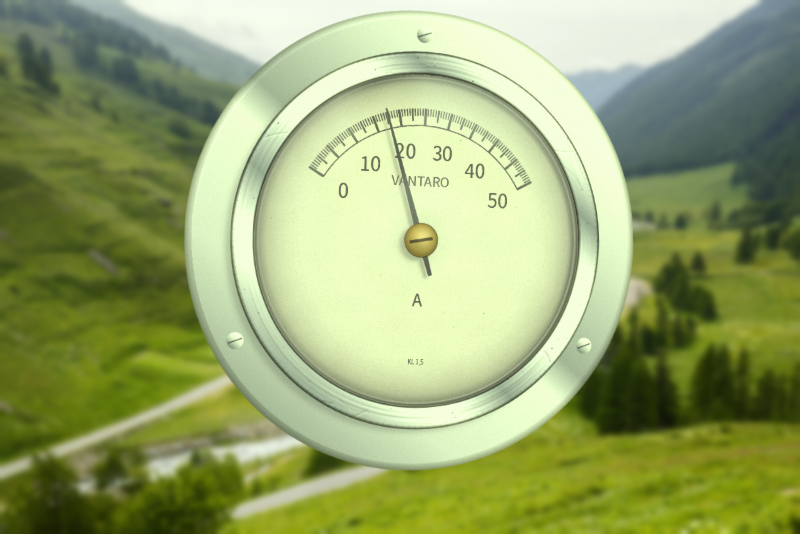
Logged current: 17.5 A
